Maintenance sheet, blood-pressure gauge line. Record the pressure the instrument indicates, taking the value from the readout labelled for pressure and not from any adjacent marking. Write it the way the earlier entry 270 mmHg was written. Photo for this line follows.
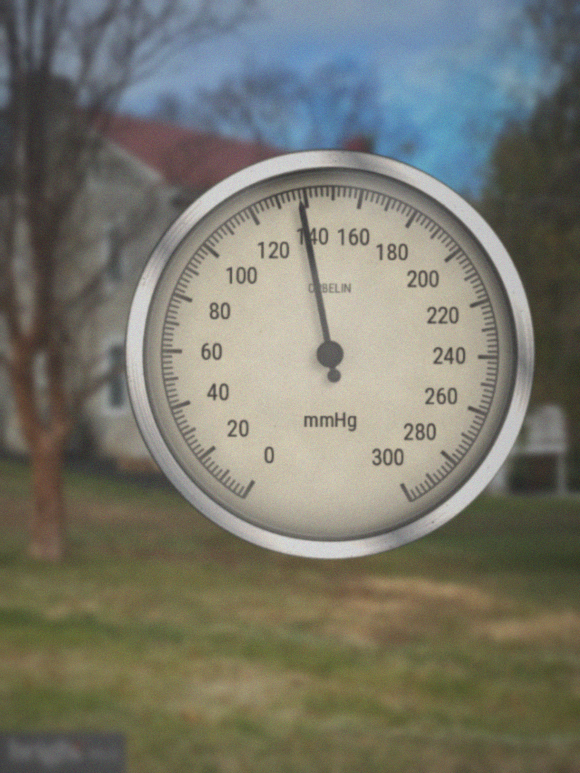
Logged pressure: 138 mmHg
